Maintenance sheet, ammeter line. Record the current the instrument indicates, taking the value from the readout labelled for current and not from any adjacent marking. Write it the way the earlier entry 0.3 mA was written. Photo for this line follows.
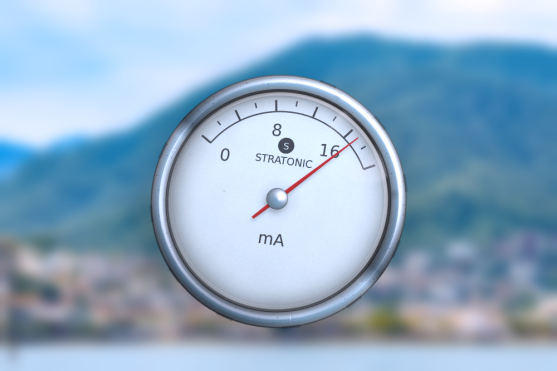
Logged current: 17 mA
